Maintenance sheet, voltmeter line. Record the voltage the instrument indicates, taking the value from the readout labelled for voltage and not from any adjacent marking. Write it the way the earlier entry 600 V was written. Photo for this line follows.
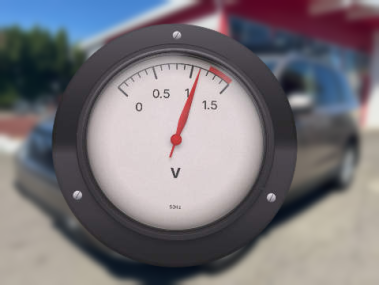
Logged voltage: 1.1 V
